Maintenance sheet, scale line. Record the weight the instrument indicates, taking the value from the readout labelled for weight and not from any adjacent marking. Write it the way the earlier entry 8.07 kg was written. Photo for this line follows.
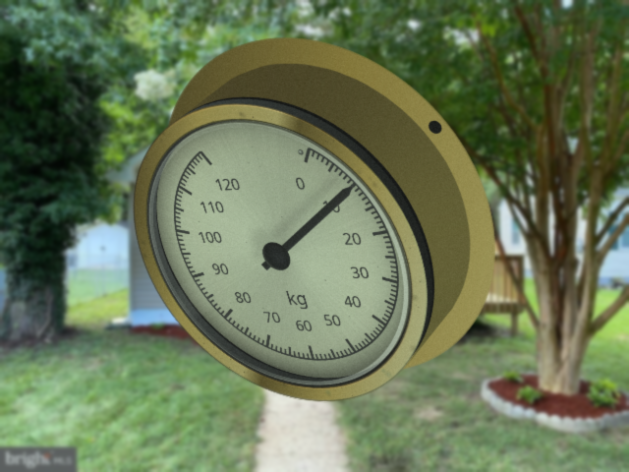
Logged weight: 10 kg
